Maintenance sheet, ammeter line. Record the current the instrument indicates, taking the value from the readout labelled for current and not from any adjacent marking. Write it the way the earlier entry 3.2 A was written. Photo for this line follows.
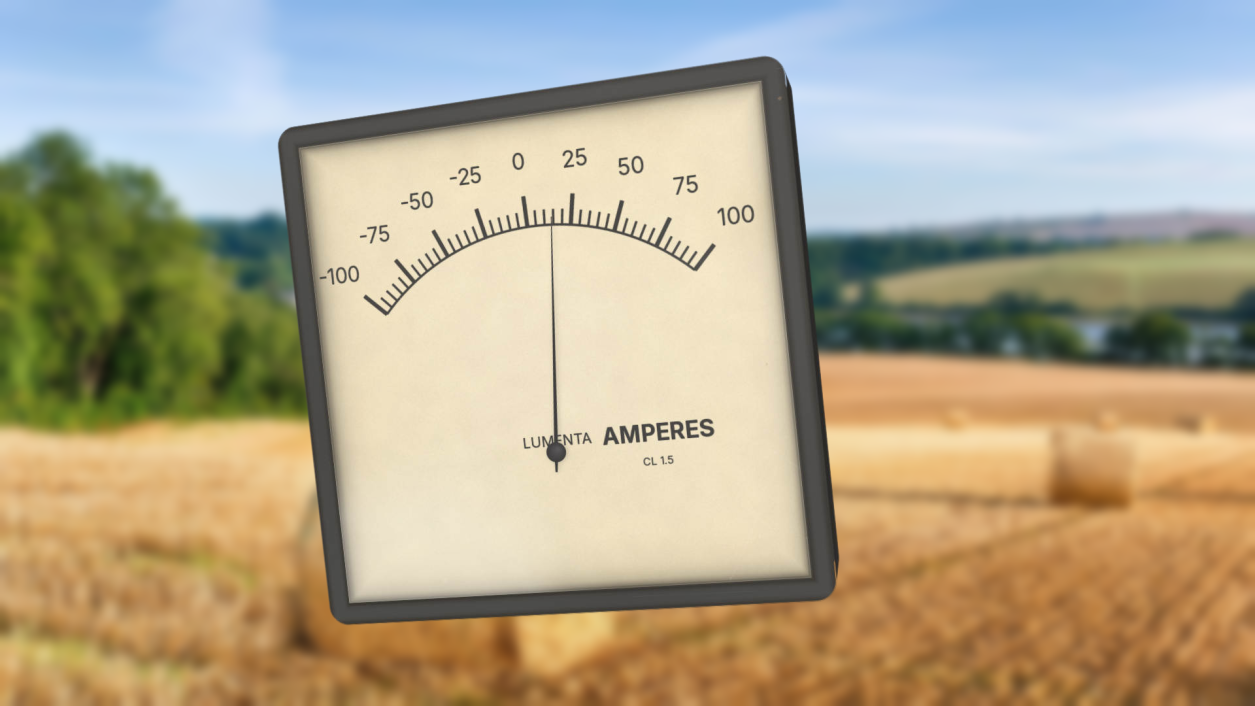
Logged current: 15 A
